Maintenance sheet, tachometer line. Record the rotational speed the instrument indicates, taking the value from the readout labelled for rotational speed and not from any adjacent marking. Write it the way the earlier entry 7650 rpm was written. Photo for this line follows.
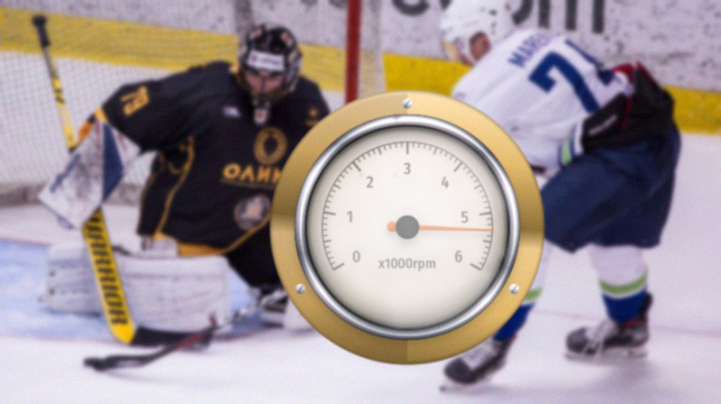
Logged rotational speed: 5300 rpm
